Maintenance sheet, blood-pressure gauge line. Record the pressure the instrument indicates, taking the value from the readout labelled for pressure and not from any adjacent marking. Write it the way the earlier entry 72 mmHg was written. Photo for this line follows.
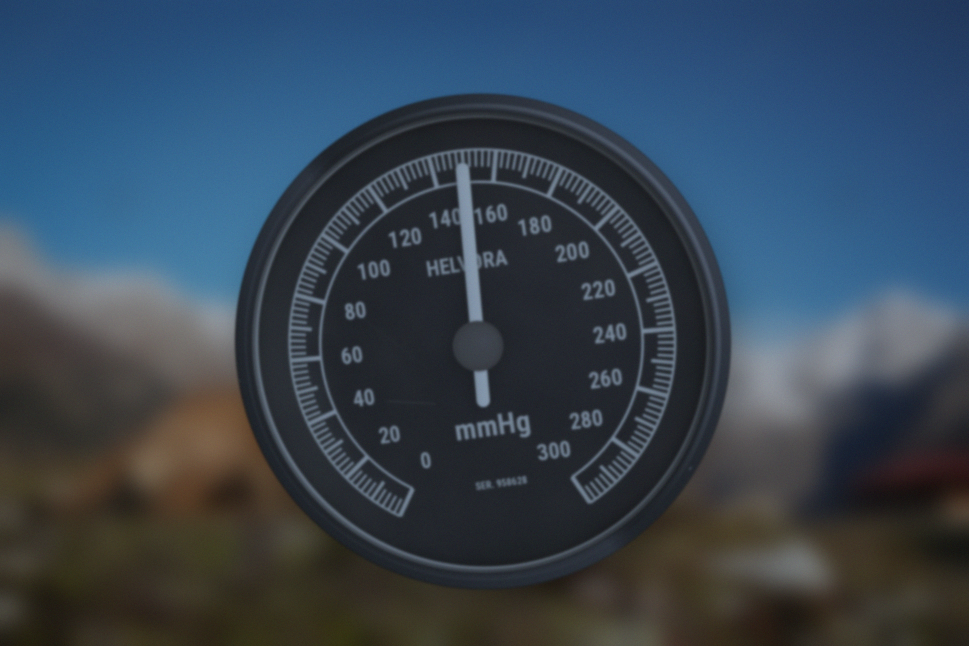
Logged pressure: 150 mmHg
